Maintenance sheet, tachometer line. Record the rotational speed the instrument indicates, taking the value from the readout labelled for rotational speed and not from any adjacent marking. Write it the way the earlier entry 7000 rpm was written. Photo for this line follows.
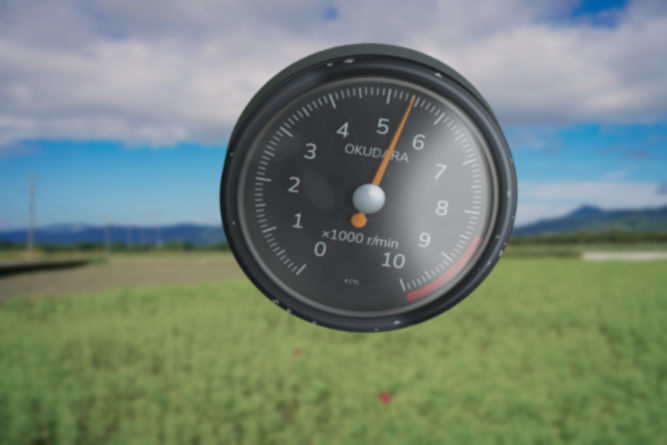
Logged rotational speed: 5400 rpm
